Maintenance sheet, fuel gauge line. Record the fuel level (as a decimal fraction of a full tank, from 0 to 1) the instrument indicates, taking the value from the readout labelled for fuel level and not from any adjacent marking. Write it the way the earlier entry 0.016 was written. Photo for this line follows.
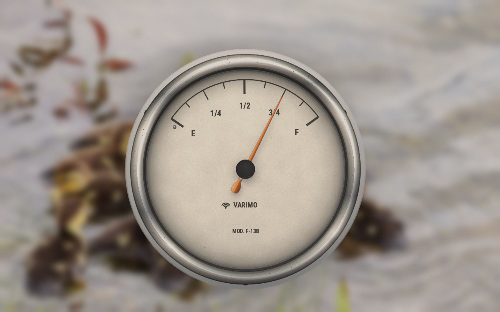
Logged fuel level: 0.75
